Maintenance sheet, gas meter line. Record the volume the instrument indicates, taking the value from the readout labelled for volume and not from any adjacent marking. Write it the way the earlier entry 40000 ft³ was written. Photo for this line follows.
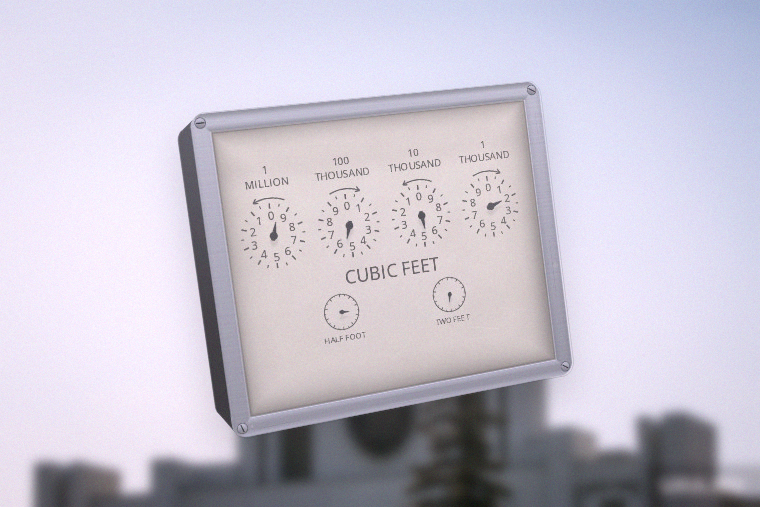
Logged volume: 955200 ft³
